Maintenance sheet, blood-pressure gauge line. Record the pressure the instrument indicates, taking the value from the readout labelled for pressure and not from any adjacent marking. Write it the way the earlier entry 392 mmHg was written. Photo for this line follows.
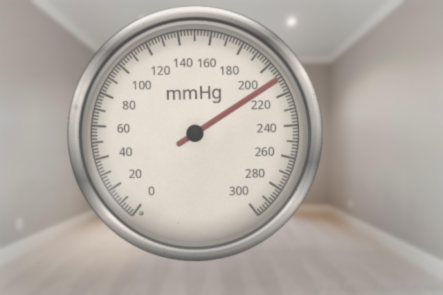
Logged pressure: 210 mmHg
